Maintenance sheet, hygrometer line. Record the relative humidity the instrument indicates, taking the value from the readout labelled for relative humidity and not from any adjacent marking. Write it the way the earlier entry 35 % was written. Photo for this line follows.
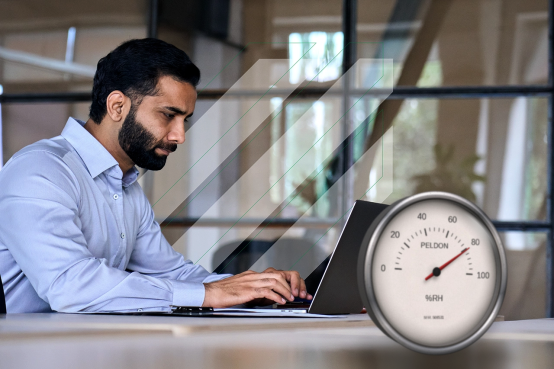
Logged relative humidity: 80 %
